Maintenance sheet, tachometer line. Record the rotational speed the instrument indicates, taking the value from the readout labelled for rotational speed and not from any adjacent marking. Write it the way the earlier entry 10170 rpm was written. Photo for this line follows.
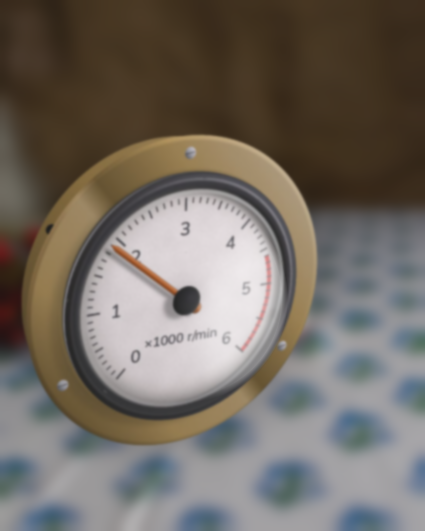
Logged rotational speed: 1900 rpm
